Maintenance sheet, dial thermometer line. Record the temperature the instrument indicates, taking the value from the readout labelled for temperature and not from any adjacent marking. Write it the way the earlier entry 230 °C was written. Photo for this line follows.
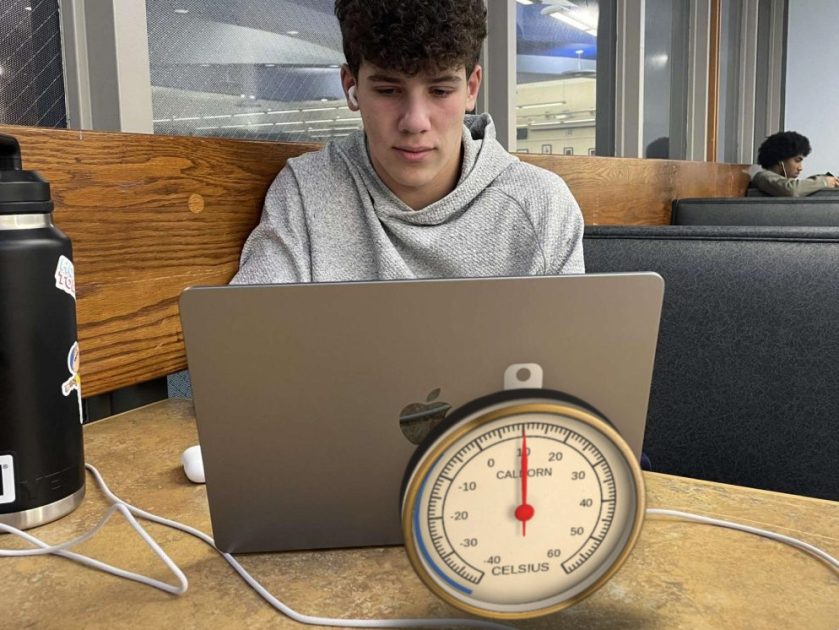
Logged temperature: 10 °C
